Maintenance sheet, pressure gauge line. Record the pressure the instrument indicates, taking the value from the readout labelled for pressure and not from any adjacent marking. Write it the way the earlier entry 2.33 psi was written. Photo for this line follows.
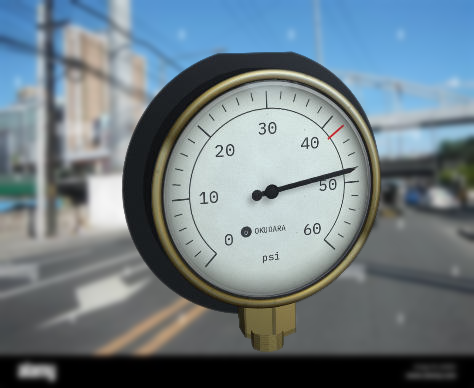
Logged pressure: 48 psi
